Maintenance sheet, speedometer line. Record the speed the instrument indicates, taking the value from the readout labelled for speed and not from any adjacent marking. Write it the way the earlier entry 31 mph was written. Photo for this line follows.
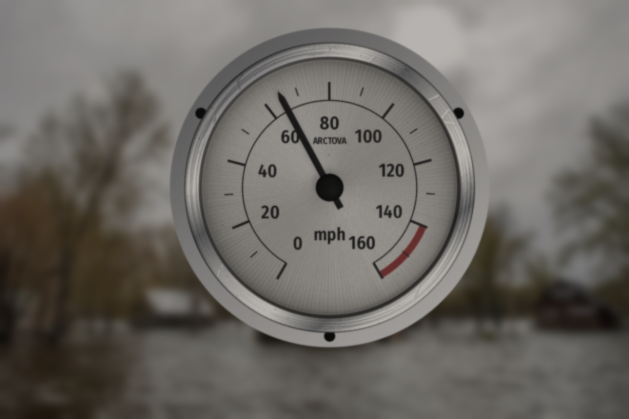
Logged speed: 65 mph
